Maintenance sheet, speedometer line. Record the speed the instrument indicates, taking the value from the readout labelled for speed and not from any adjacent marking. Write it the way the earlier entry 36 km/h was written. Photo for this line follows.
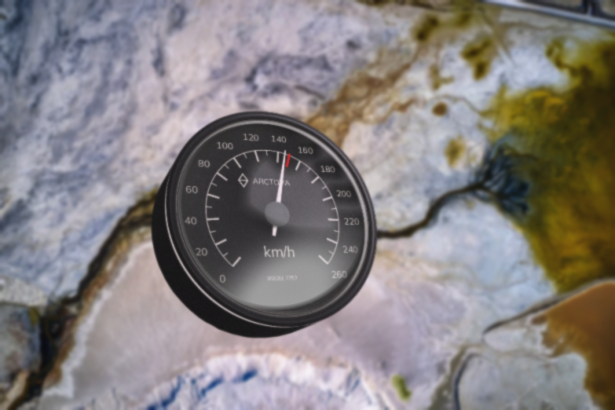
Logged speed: 145 km/h
